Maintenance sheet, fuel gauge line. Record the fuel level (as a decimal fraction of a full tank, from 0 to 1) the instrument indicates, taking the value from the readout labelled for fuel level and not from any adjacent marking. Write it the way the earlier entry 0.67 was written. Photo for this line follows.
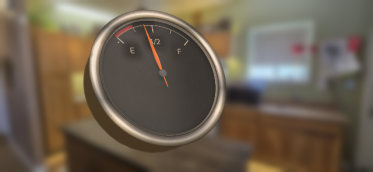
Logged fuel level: 0.375
